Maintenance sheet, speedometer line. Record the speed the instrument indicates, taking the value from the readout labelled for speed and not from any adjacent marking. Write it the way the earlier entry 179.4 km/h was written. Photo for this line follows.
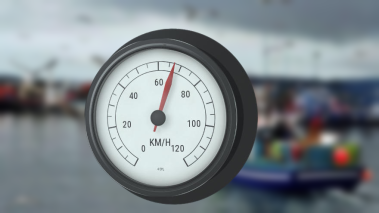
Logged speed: 67.5 km/h
